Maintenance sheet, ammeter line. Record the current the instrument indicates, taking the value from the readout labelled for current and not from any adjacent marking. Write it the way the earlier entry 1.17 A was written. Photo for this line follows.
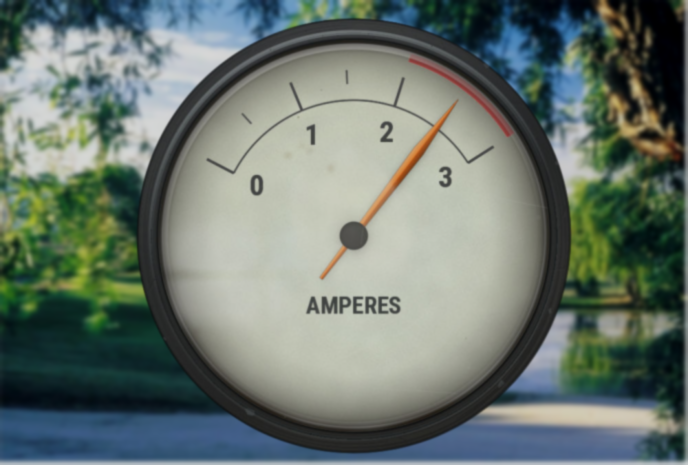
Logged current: 2.5 A
